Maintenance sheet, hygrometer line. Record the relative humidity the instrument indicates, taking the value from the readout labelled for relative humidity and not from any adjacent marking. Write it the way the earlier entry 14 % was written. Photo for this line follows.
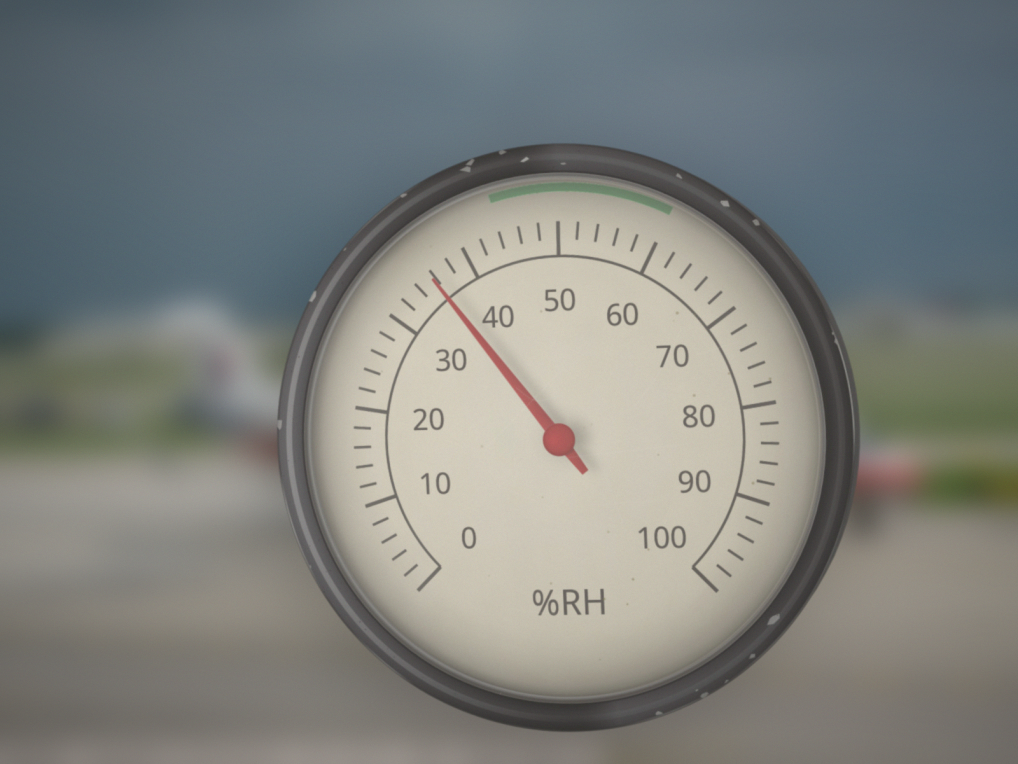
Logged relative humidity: 36 %
